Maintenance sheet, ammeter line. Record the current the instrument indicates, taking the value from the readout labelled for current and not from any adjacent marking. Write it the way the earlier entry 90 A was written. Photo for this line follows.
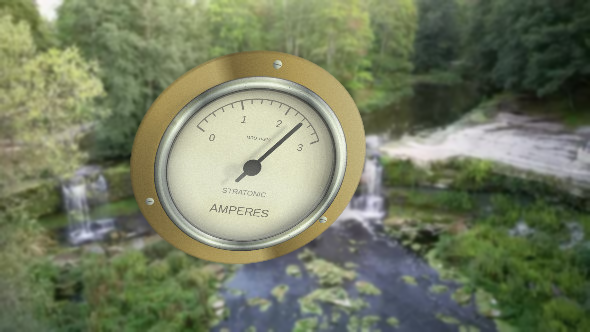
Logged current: 2.4 A
